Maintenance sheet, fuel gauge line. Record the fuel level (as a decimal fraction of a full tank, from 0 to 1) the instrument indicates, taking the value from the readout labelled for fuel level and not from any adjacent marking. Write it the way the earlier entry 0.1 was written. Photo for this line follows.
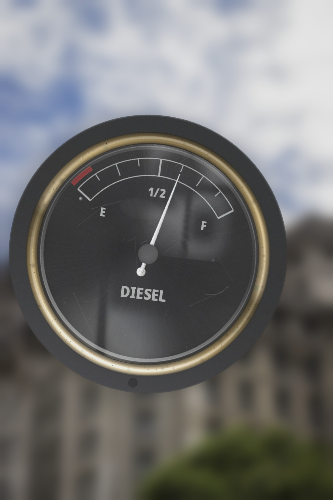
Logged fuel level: 0.625
